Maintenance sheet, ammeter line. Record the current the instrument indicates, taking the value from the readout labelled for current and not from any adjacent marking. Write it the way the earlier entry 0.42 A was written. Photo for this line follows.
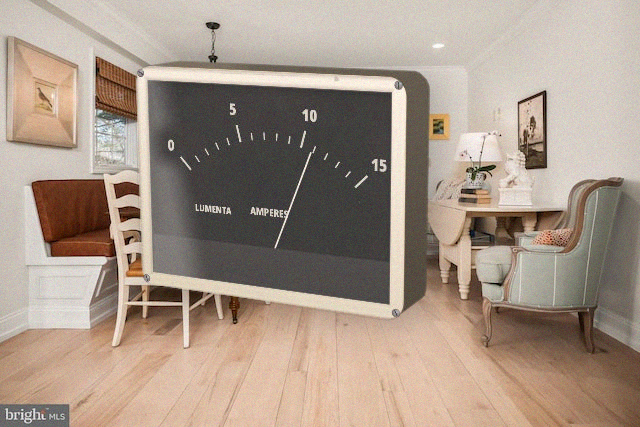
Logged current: 11 A
